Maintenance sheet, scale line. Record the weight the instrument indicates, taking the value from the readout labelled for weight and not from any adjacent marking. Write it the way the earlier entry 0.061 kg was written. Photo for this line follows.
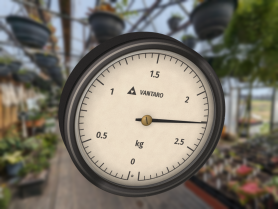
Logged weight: 2.25 kg
